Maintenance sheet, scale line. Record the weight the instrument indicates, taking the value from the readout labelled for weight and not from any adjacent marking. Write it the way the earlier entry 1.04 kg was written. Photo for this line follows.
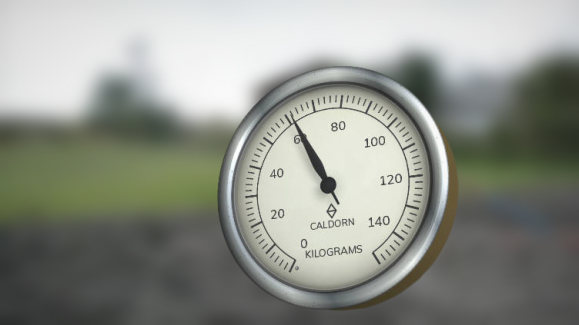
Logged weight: 62 kg
